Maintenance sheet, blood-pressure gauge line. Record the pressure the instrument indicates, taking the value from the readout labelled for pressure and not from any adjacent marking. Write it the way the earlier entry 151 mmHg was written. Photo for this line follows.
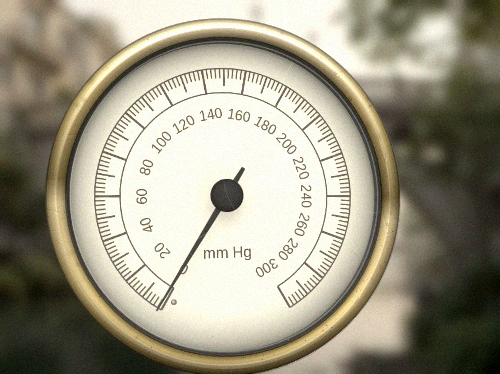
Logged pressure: 2 mmHg
